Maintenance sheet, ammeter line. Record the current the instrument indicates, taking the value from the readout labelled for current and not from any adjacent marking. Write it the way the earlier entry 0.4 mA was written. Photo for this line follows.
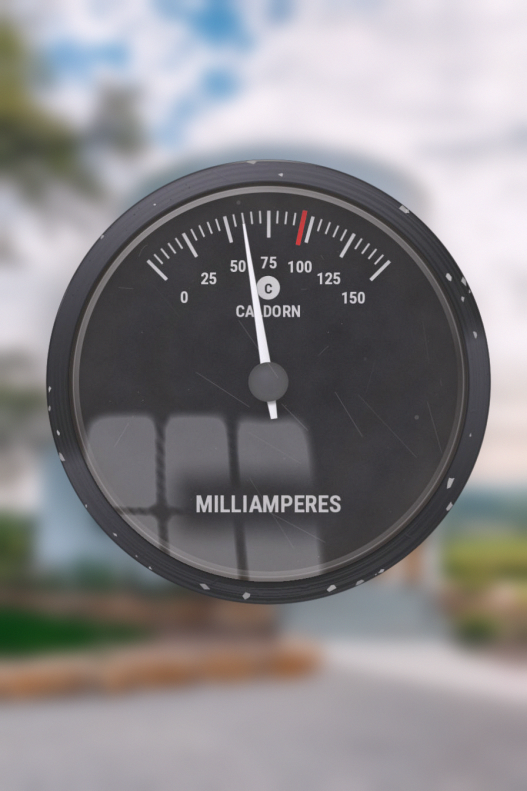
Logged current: 60 mA
